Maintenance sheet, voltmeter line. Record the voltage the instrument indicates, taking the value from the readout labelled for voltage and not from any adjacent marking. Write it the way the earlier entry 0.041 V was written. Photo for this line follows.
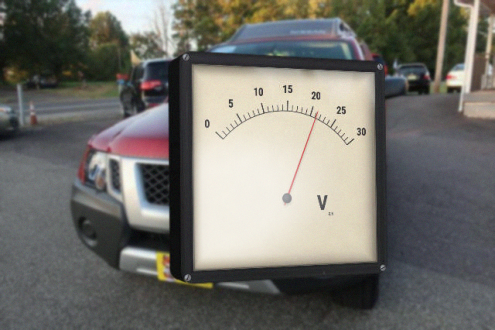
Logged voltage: 21 V
